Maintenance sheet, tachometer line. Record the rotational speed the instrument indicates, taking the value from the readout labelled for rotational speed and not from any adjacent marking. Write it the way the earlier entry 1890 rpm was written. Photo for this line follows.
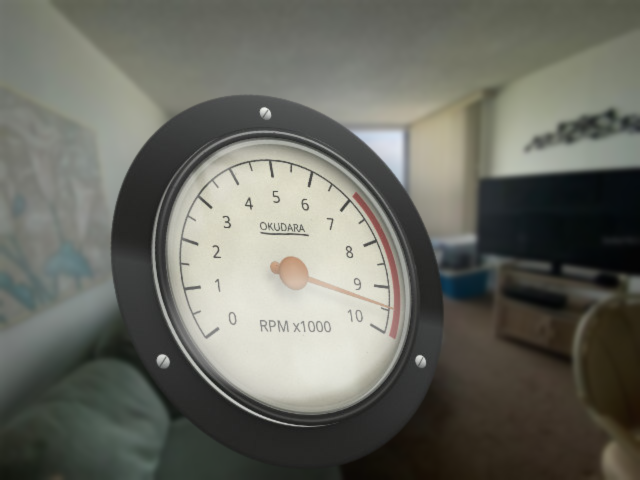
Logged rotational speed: 9500 rpm
